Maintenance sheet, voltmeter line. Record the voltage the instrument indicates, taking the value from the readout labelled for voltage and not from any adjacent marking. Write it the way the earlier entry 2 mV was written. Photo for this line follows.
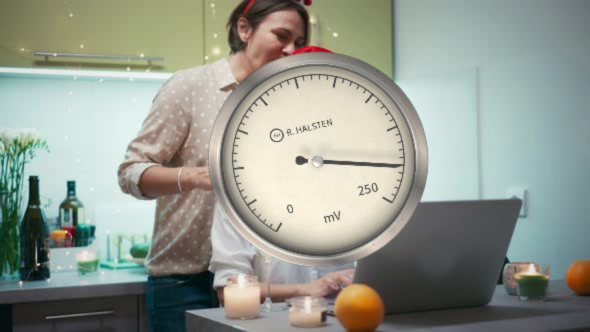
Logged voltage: 225 mV
